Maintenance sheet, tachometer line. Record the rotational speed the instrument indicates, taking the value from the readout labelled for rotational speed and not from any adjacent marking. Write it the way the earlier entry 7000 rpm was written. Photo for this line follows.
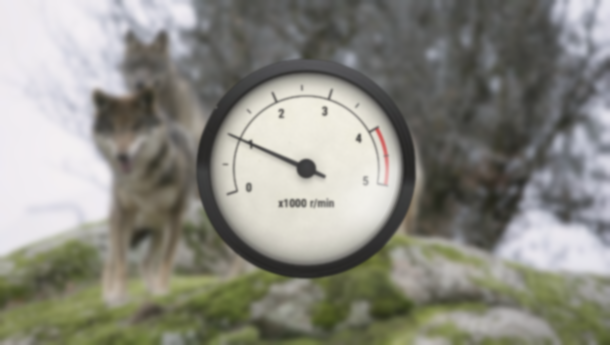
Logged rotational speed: 1000 rpm
